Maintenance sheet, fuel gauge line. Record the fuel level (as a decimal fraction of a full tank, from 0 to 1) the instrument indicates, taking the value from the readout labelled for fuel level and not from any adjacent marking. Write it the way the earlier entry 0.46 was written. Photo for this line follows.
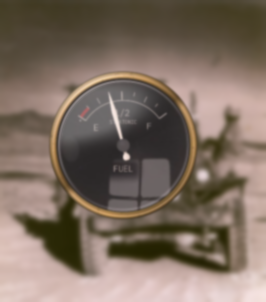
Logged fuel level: 0.375
